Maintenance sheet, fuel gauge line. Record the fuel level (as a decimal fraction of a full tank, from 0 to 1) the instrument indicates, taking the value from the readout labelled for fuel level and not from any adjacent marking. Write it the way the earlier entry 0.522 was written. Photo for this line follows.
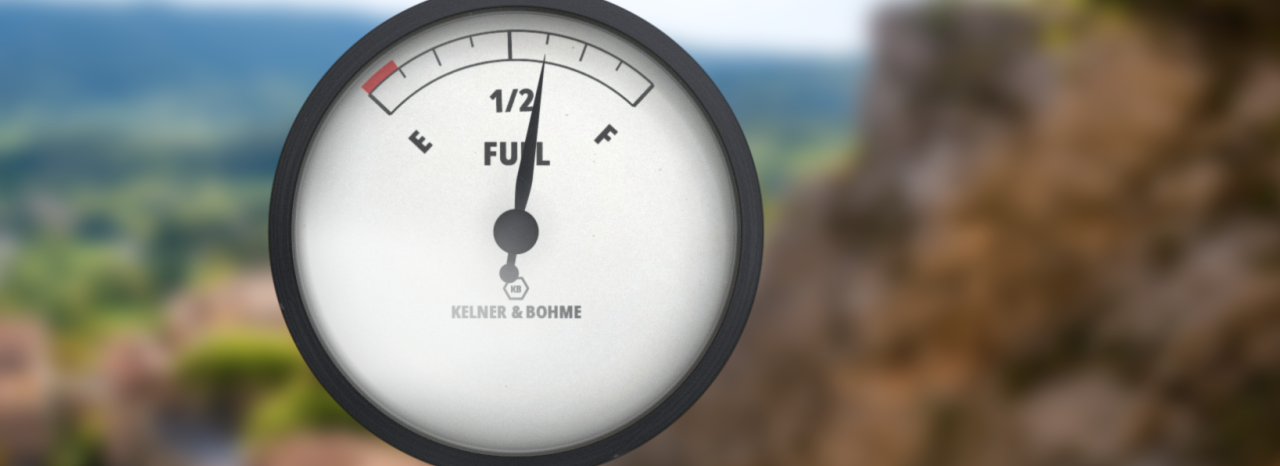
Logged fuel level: 0.625
